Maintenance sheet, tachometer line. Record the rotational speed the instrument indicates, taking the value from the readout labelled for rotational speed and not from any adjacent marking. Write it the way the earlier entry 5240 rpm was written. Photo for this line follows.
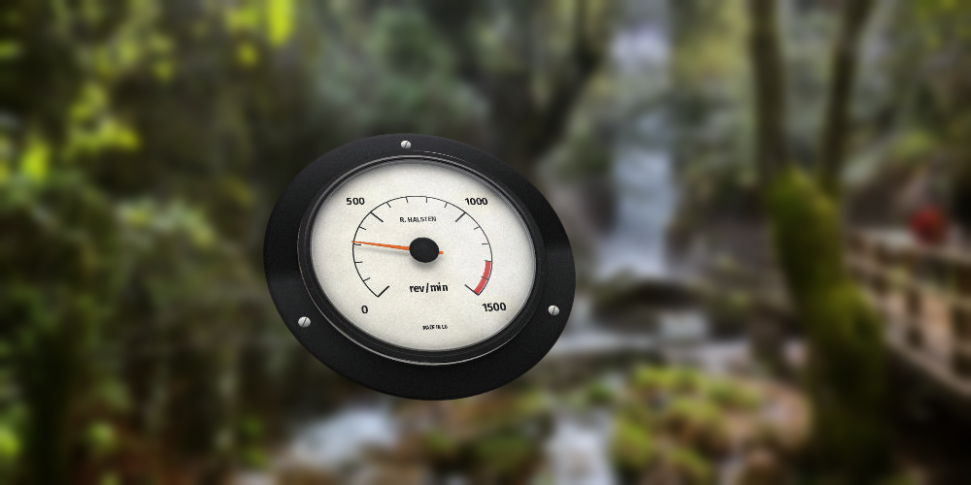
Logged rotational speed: 300 rpm
